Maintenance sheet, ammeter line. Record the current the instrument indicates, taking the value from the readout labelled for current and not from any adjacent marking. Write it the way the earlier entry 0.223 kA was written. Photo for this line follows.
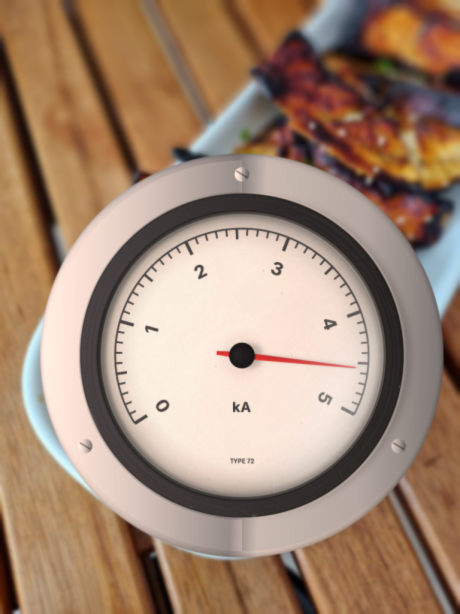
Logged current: 4.55 kA
